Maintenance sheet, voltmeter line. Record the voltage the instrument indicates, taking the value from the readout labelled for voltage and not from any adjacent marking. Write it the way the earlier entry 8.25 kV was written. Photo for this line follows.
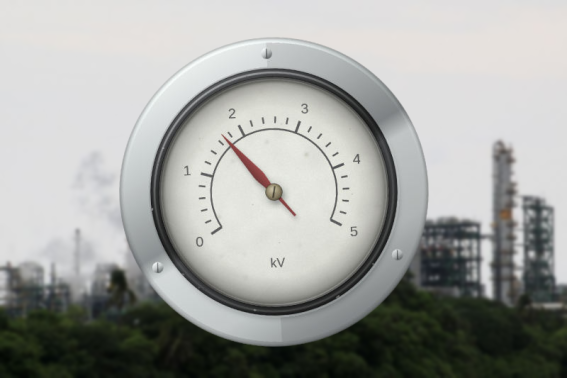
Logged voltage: 1.7 kV
